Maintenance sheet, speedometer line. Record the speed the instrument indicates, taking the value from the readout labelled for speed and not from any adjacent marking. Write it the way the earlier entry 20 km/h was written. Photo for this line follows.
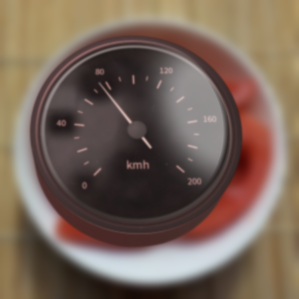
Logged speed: 75 km/h
